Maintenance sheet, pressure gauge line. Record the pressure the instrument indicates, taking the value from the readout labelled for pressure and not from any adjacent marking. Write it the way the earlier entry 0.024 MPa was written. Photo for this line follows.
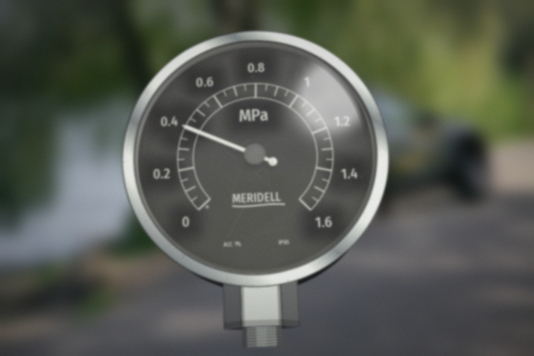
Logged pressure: 0.4 MPa
